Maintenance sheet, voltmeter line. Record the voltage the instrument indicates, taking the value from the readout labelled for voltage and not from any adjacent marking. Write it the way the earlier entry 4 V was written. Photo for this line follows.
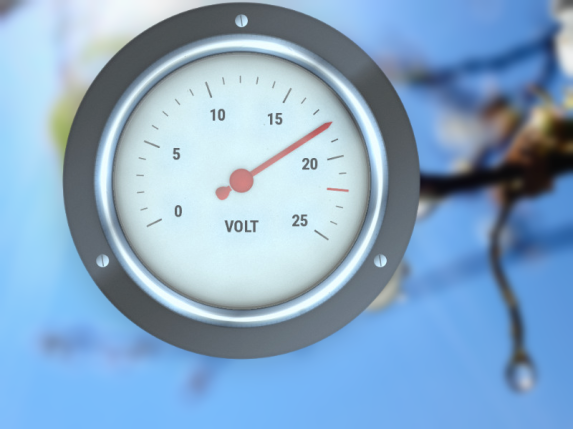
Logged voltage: 18 V
